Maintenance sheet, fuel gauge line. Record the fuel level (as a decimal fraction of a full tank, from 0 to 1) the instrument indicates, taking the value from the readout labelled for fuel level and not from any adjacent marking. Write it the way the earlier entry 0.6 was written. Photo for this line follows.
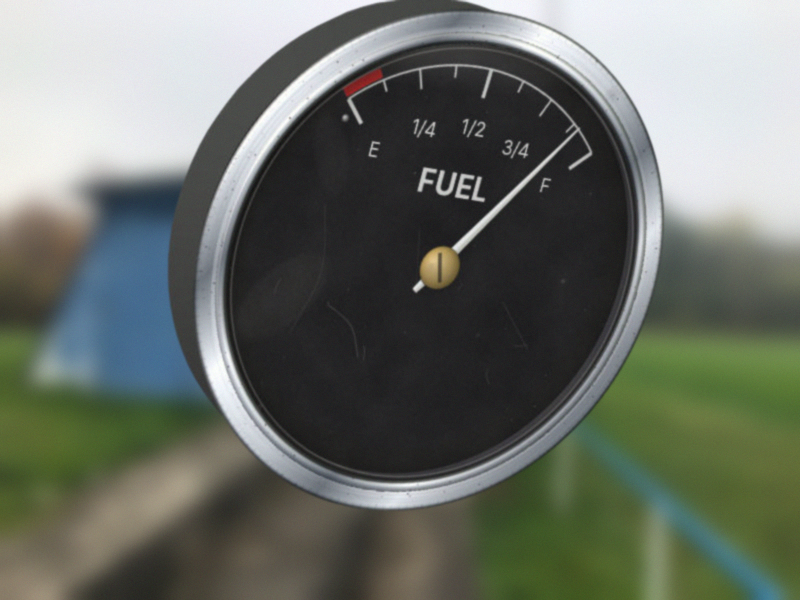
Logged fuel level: 0.875
